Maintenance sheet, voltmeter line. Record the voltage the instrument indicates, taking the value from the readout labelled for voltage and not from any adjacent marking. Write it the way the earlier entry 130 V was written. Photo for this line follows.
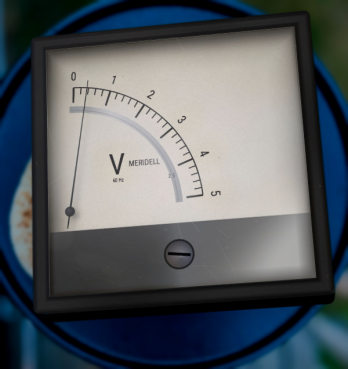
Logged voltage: 0.4 V
